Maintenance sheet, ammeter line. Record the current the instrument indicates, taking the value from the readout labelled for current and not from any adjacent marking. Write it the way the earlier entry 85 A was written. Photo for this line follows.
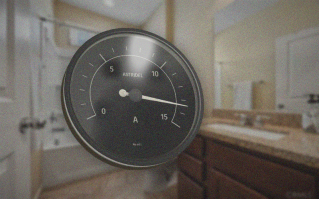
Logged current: 13.5 A
